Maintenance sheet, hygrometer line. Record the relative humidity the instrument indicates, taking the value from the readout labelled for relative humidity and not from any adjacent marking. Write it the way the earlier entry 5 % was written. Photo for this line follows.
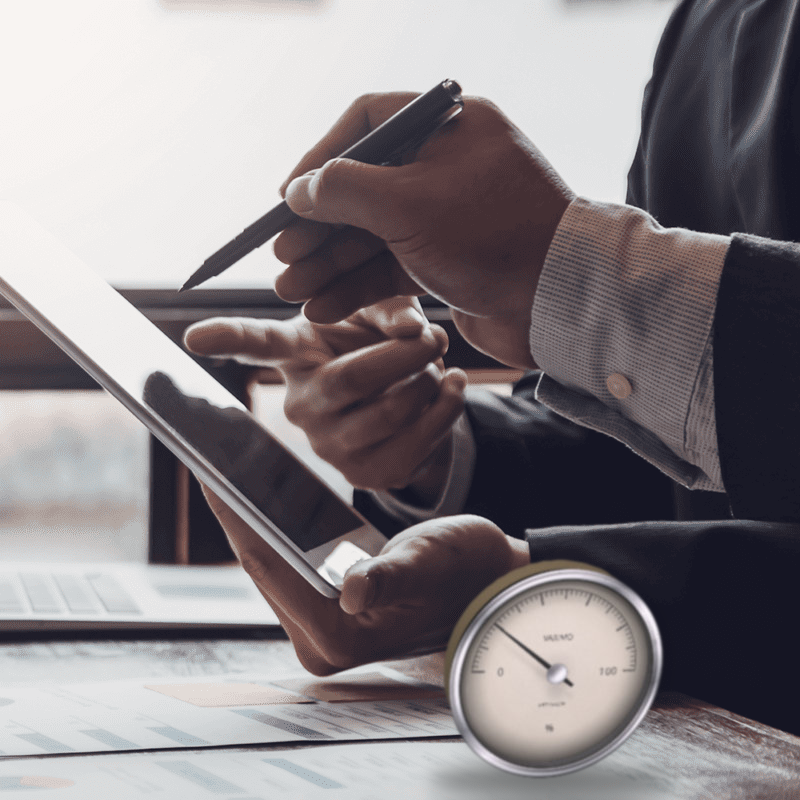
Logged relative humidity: 20 %
